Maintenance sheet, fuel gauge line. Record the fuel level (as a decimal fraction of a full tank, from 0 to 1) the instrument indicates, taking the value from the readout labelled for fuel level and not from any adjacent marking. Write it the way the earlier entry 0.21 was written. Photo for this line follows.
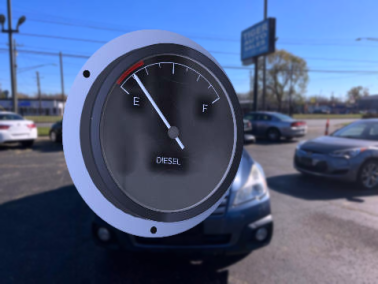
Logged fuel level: 0.125
